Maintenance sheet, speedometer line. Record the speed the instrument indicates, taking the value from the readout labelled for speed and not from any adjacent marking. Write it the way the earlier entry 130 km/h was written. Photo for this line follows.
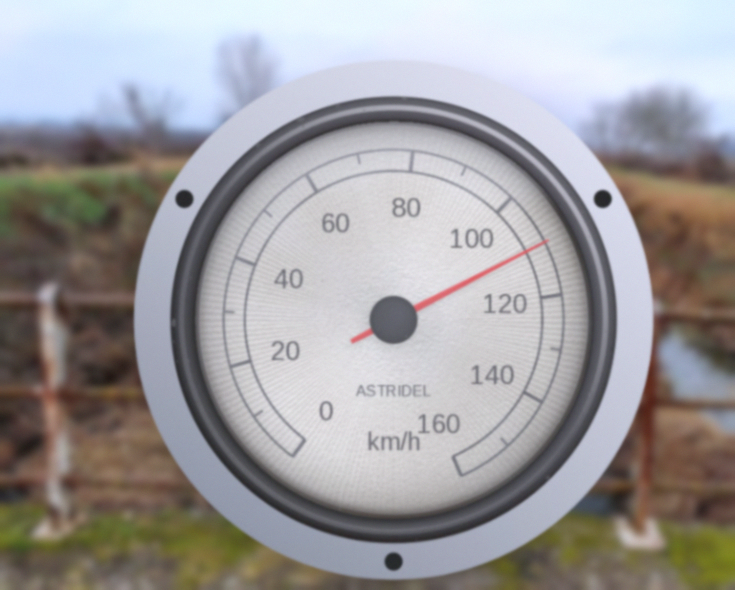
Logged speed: 110 km/h
